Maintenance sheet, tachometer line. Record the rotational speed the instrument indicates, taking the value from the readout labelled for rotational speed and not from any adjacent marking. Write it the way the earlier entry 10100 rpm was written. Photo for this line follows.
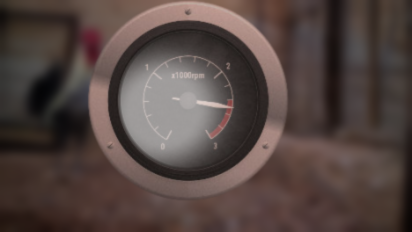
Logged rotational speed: 2500 rpm
